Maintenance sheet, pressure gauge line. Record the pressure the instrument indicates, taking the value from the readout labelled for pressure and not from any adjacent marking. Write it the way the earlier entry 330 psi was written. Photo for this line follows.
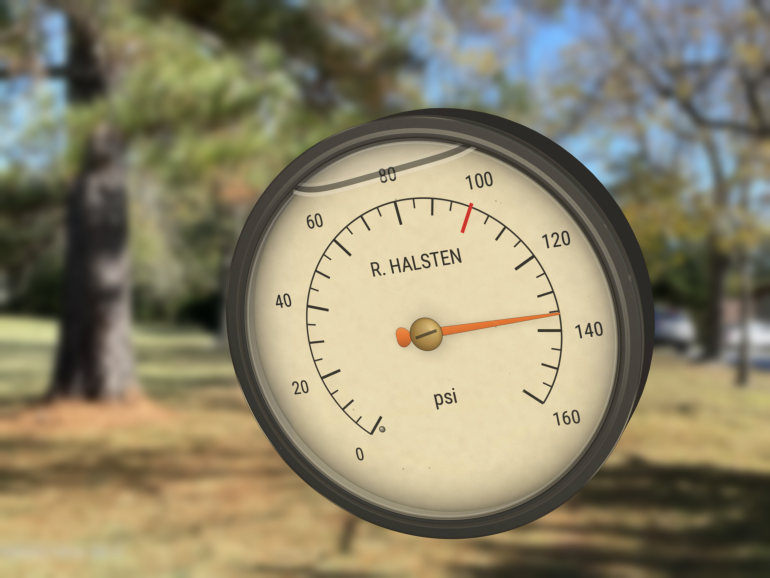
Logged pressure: 135 psi
